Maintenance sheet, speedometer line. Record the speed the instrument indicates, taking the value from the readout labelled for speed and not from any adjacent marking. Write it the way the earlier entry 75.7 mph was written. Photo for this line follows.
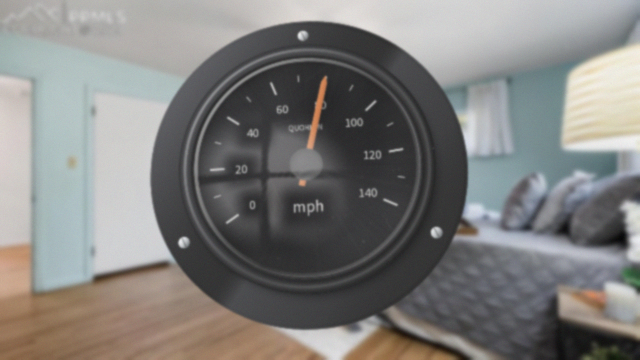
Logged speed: 80 mph
